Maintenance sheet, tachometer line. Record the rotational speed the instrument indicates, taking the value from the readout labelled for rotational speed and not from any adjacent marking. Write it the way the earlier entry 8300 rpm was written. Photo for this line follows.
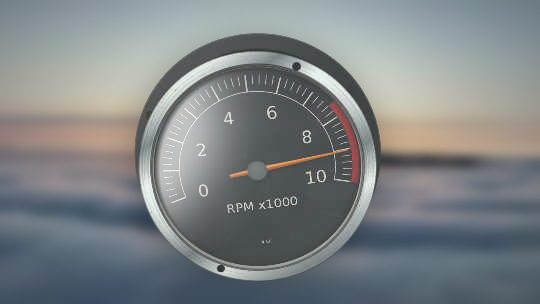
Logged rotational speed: 9000 rpm
